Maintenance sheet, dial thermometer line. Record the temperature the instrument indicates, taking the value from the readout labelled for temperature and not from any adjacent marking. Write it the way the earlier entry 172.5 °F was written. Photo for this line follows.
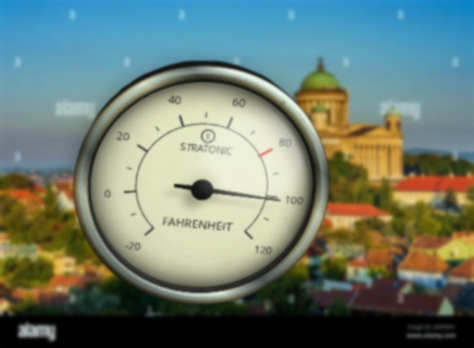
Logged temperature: 100 °F
